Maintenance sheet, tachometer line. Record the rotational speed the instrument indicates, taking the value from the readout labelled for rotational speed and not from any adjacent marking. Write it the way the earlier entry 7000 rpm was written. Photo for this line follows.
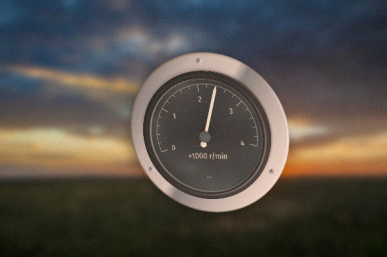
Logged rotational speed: 2400 rpm
